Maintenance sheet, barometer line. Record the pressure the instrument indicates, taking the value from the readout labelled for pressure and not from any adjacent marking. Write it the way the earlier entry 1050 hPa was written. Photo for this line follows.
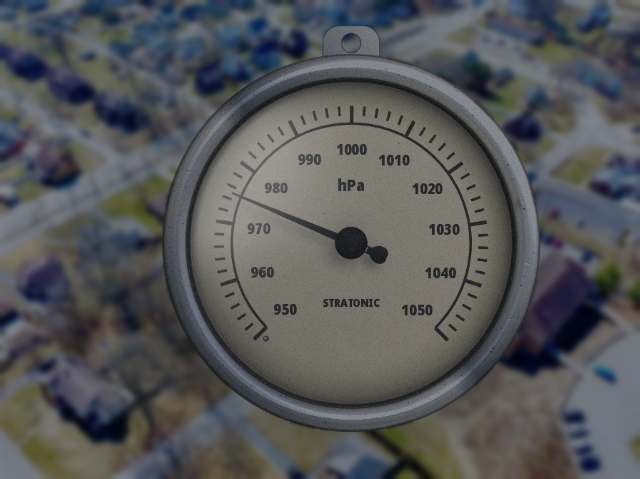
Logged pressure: 975 hPa
